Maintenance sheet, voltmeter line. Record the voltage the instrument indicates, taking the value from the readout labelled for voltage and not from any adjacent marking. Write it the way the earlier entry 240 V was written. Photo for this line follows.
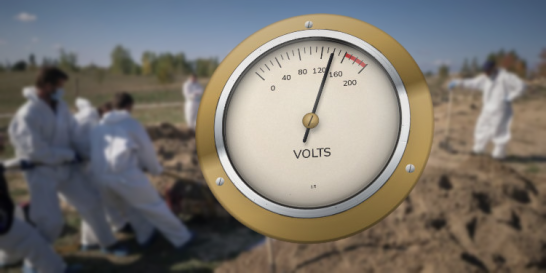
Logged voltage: 140 V
